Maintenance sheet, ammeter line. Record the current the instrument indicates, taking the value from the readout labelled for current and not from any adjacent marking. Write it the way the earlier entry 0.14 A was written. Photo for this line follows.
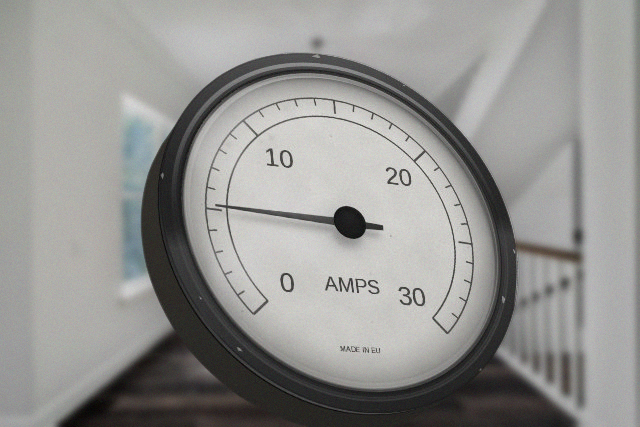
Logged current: 5 A
